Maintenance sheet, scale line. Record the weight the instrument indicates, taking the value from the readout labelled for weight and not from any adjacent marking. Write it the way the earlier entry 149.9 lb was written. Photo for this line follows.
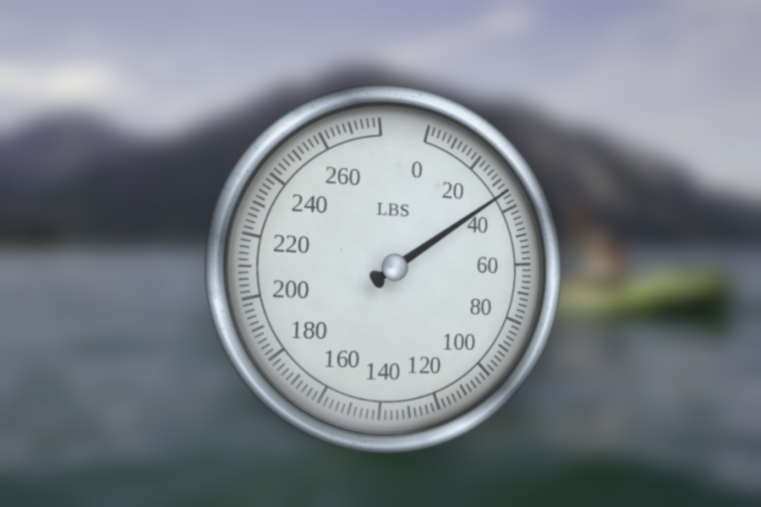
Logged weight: 34 lb
